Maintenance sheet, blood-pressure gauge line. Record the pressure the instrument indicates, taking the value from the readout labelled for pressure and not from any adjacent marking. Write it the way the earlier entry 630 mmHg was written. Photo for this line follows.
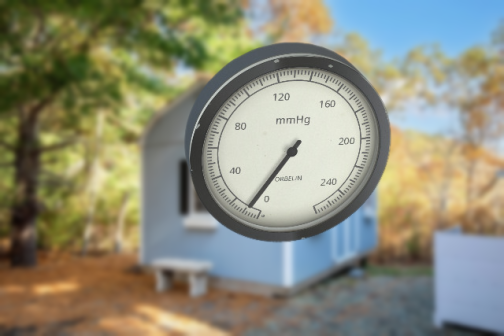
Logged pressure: 10 mmHg
